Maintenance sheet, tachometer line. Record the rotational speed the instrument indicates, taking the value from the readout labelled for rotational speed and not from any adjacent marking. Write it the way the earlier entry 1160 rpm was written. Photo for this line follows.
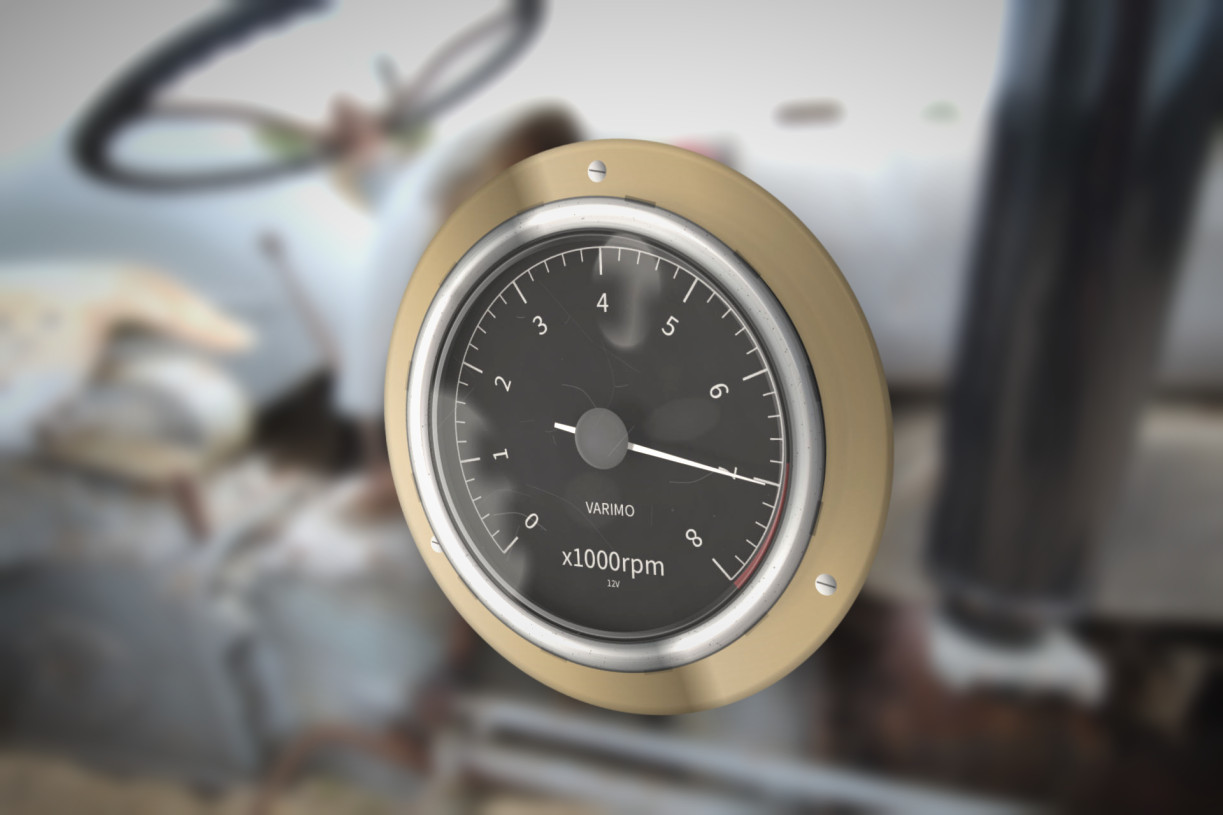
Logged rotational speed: 7000 rpm
